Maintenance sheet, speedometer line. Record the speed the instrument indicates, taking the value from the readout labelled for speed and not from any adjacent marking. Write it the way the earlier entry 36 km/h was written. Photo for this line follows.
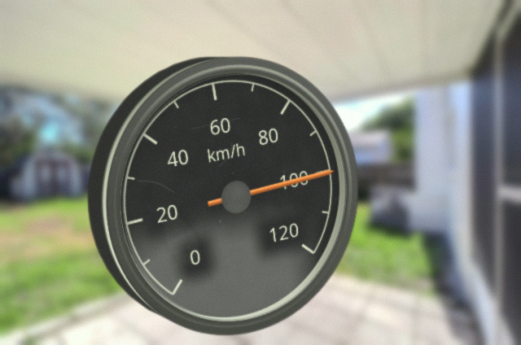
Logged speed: 100 km/h
